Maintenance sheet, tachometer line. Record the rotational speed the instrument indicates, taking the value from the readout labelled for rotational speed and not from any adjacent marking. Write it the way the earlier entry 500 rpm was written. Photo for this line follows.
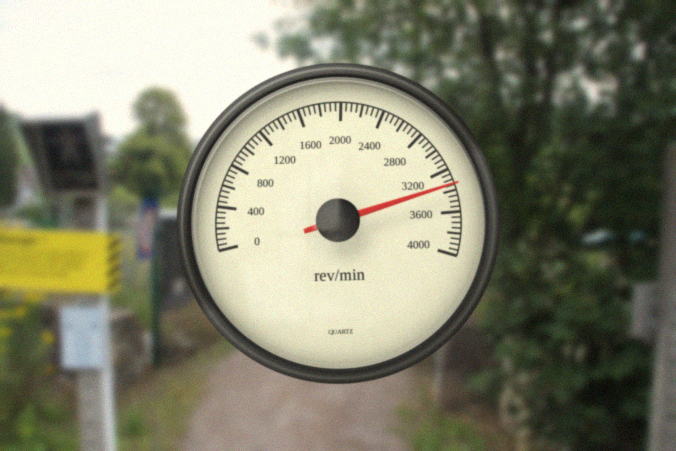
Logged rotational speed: 3350 rpm
